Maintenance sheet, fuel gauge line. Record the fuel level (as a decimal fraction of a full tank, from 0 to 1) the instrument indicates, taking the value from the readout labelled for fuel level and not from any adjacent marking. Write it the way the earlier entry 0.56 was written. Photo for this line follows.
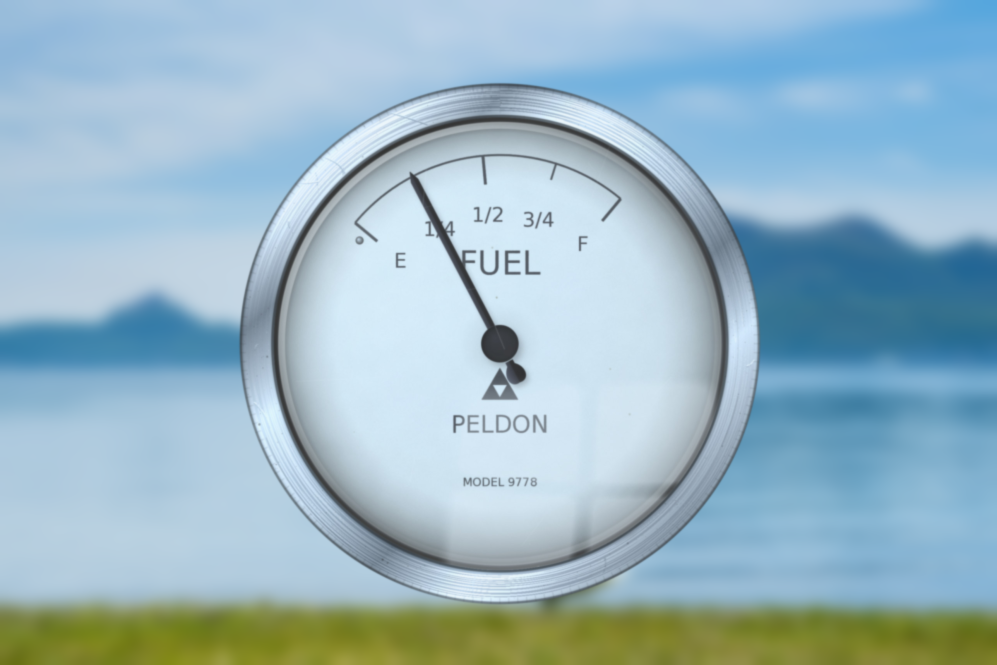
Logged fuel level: 0.25
